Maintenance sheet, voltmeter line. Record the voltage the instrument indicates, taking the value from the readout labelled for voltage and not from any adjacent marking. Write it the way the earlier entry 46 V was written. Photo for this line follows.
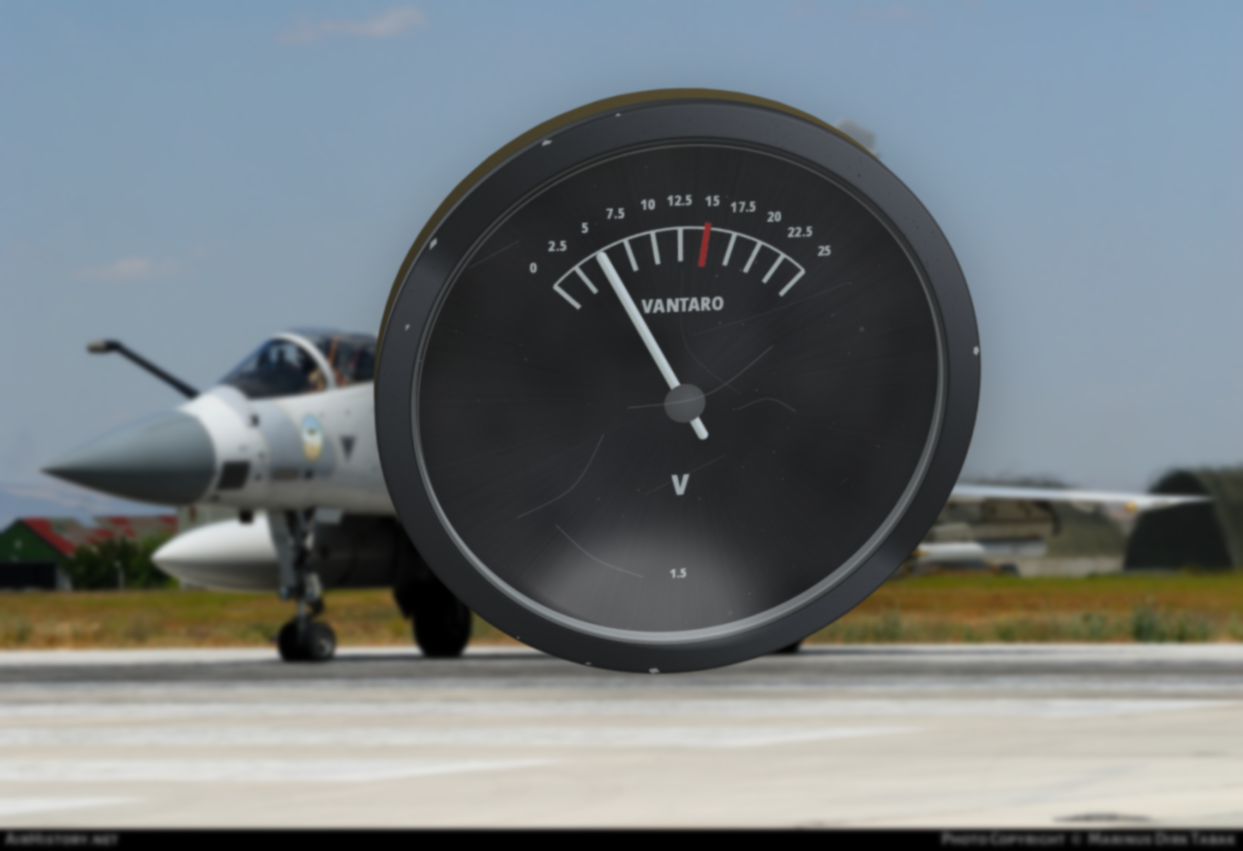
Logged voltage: 5 V
